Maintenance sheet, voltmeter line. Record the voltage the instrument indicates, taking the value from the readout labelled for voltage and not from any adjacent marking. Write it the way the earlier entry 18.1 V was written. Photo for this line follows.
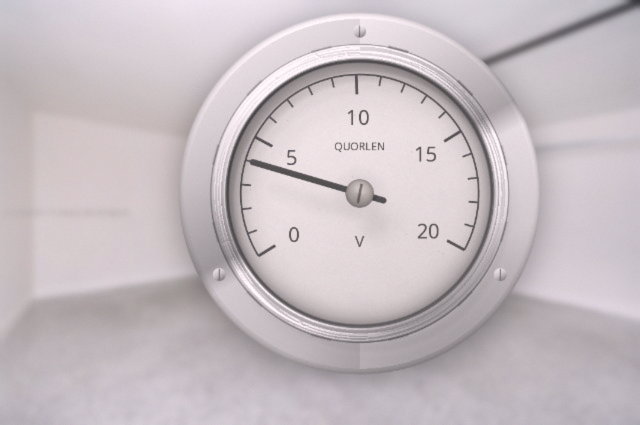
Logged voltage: 4 V
